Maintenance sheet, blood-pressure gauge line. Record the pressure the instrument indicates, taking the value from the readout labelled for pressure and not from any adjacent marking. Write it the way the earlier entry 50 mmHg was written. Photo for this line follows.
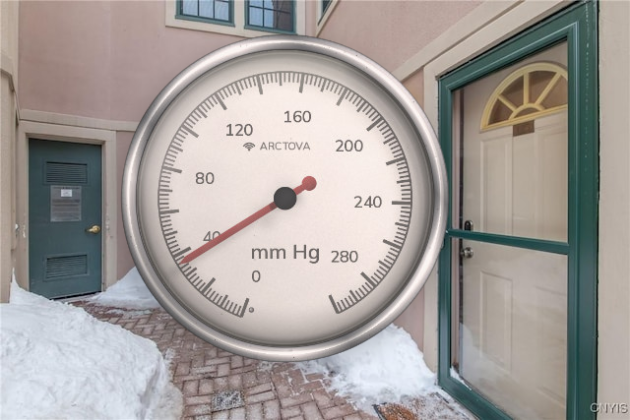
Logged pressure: 36 mmHg
